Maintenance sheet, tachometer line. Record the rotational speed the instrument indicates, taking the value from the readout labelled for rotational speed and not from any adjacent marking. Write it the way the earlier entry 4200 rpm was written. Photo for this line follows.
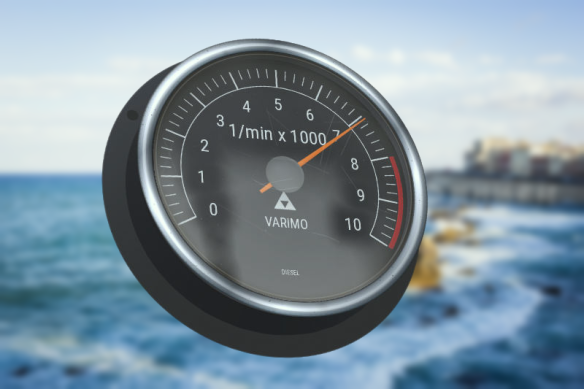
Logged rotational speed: 7100 rpm
